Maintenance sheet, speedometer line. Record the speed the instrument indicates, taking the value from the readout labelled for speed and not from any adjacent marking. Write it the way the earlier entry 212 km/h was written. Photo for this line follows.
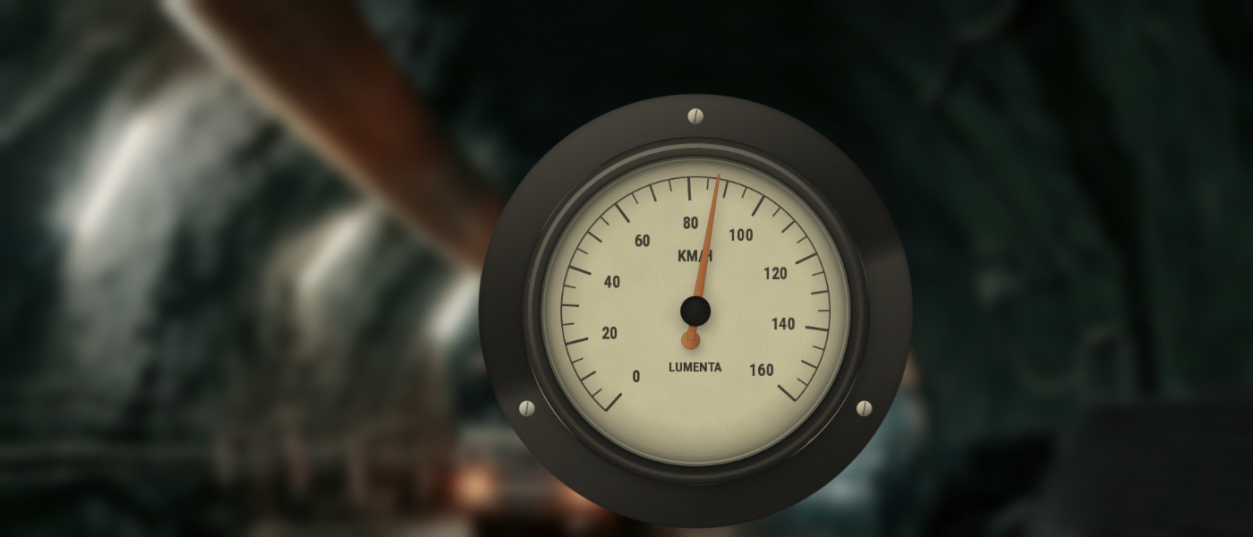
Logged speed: 87.5 km/h
